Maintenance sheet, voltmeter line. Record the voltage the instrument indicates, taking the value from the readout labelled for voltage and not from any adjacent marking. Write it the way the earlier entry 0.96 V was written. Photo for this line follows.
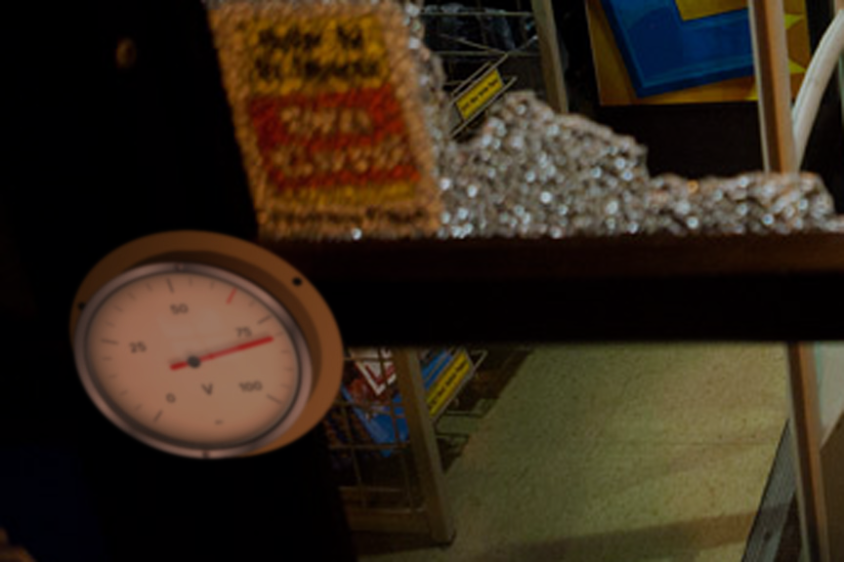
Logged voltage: 80 V
